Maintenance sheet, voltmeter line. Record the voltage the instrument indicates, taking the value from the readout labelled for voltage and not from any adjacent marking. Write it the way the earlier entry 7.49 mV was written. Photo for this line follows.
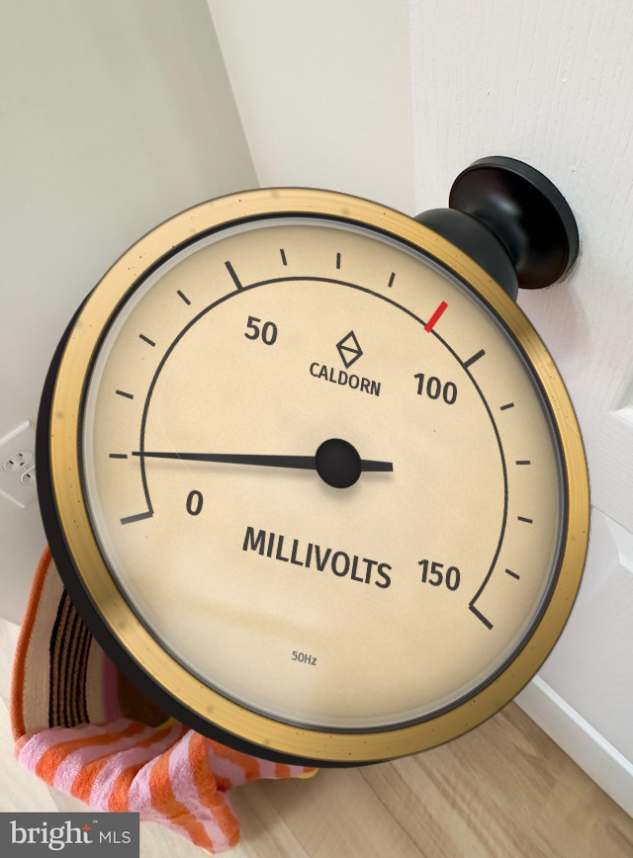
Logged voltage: 10 mV
